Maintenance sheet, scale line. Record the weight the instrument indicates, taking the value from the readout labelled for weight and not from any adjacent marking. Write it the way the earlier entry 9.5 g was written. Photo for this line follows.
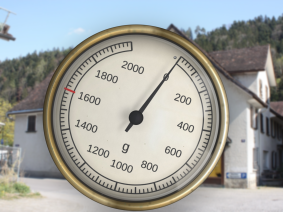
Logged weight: 0 g
